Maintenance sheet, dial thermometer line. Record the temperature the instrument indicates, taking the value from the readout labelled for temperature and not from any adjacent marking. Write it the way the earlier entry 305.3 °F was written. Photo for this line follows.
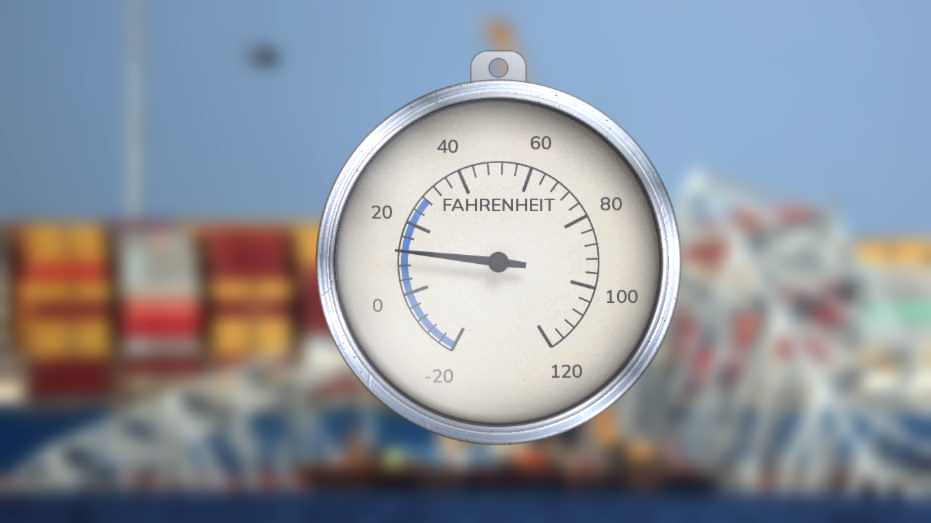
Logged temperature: 12 °F
